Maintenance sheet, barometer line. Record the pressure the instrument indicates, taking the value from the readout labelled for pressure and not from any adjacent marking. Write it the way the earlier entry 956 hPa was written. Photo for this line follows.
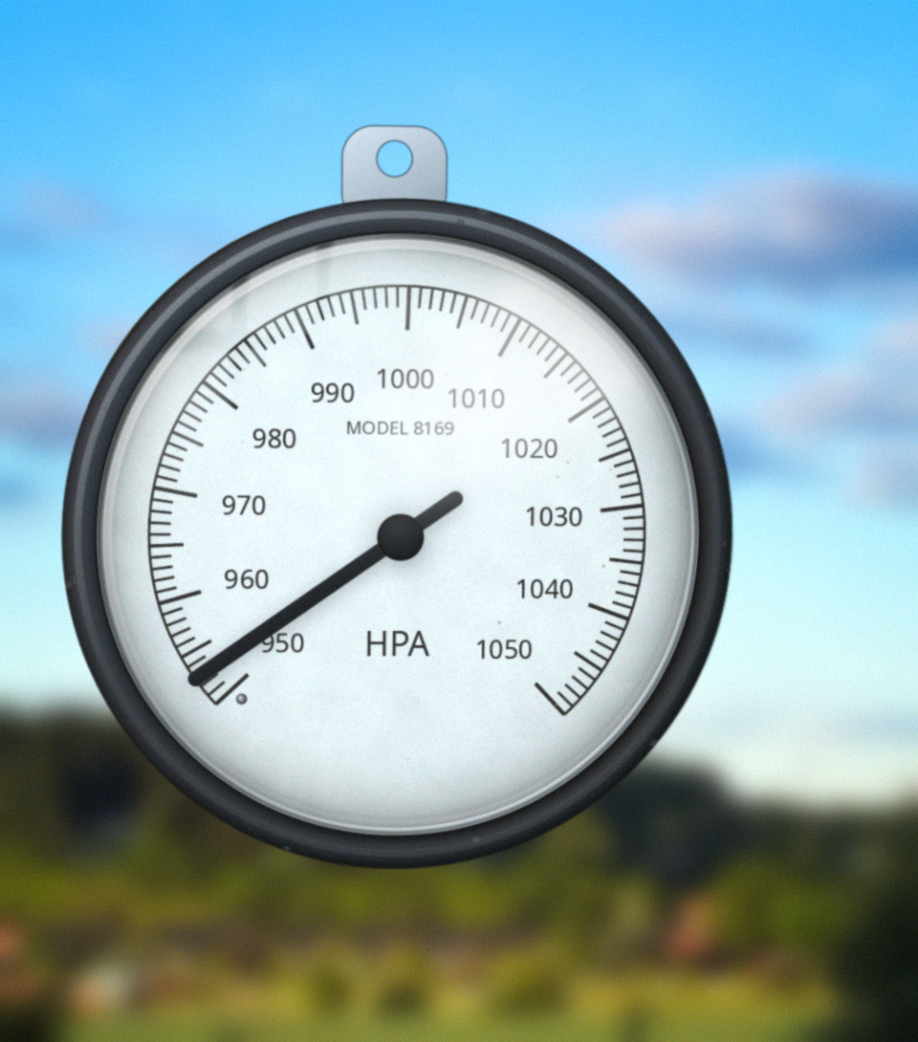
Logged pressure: 953 hPa
